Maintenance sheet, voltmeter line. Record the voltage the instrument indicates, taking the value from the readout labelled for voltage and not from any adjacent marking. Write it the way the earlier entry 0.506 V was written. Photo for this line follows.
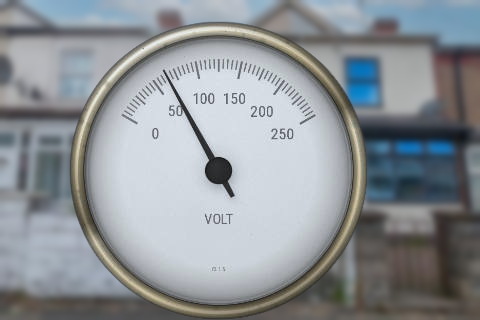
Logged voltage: 65 V
